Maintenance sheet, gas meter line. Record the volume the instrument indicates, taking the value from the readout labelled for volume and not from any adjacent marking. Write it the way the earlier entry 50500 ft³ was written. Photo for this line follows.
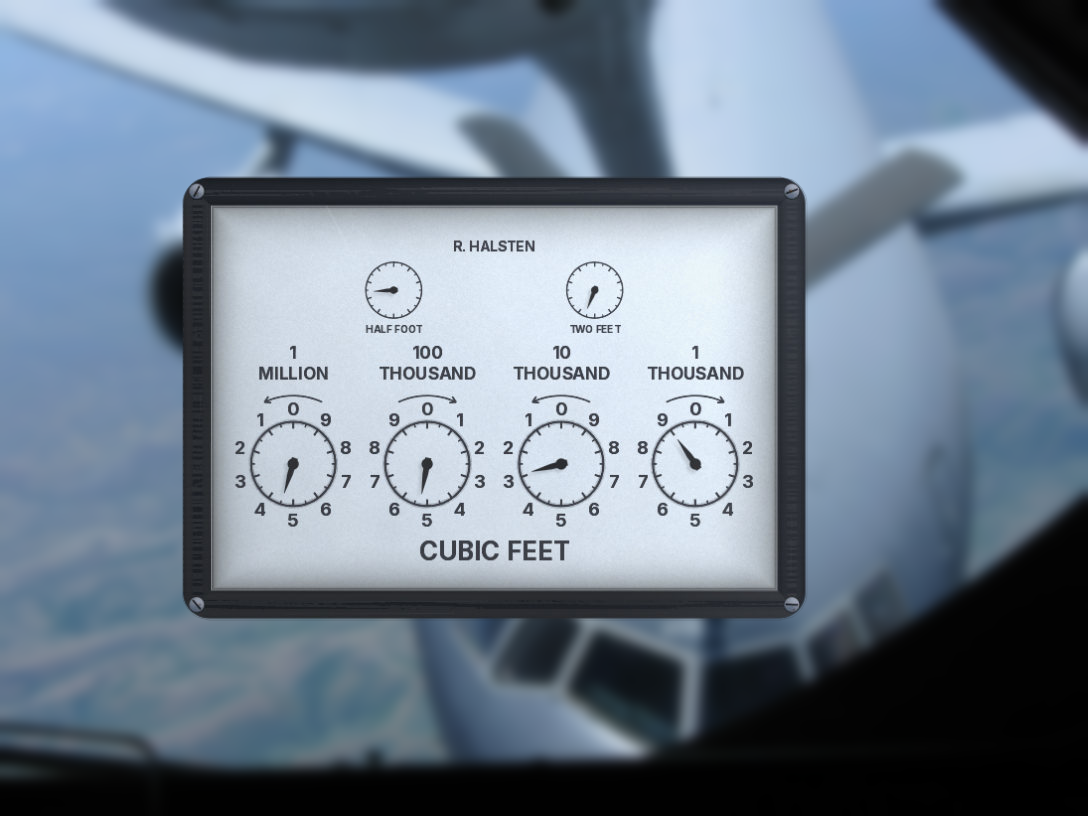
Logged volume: 452900 ft³
